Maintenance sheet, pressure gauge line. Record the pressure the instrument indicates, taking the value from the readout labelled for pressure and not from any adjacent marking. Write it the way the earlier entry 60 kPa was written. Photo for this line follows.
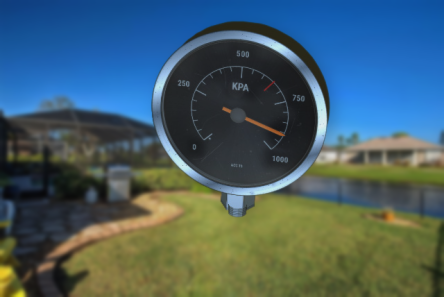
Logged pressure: 900 kPa
